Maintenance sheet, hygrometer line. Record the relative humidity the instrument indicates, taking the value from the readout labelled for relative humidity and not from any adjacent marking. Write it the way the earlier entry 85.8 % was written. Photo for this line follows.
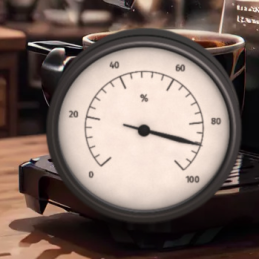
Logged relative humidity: 88 %
